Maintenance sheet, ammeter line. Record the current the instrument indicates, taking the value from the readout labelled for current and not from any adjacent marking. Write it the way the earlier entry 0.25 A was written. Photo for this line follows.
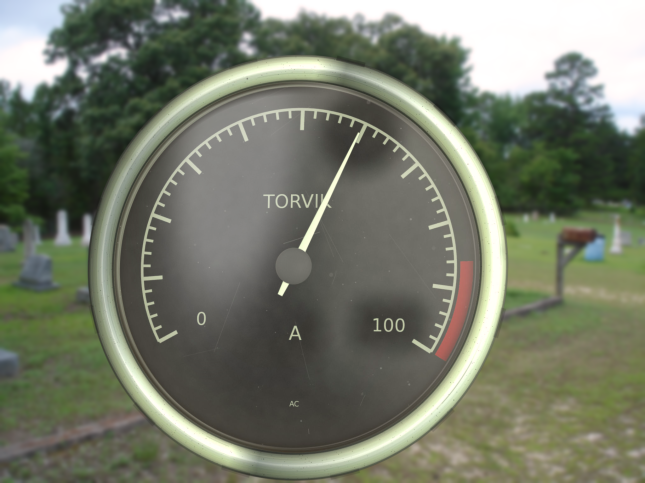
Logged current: 60 A
